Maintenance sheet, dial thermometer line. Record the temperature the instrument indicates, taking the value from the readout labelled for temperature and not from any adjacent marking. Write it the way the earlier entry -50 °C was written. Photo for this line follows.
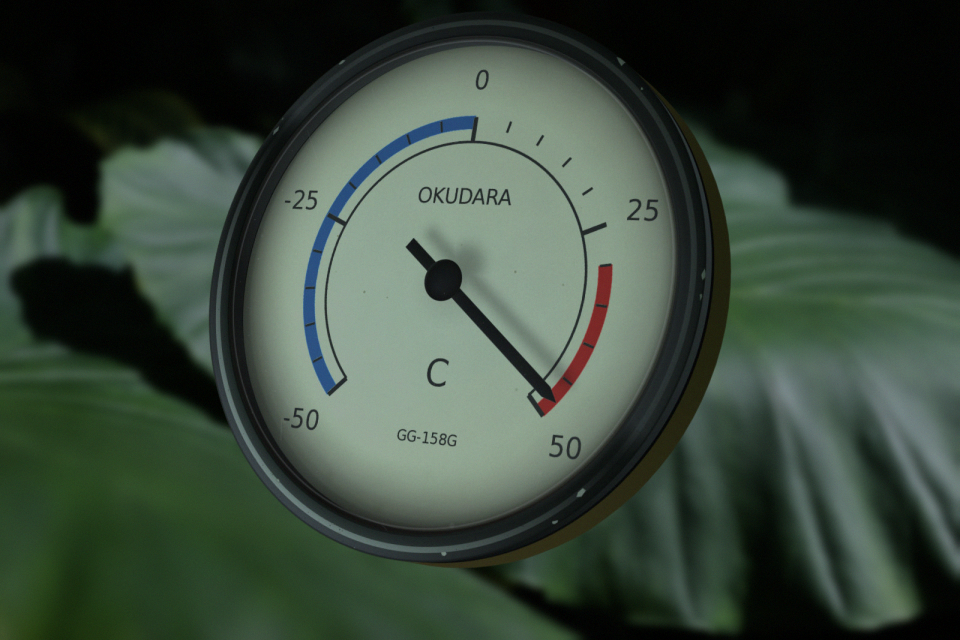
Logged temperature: 47.5 °C
